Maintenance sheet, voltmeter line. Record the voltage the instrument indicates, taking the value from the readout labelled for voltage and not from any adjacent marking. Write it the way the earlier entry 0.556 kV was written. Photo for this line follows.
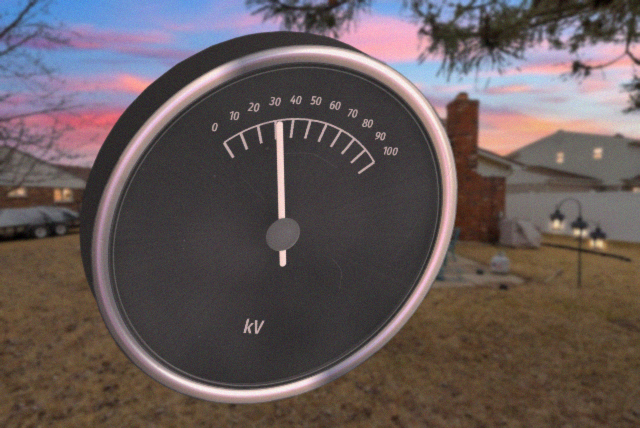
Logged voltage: 30 kV
